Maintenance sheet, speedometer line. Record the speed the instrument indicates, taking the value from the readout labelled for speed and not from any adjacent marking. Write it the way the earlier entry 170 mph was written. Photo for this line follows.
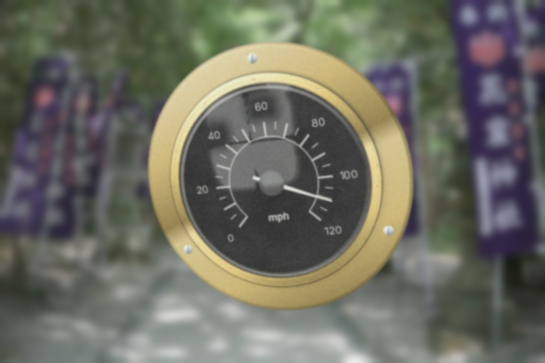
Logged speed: 110 mph
